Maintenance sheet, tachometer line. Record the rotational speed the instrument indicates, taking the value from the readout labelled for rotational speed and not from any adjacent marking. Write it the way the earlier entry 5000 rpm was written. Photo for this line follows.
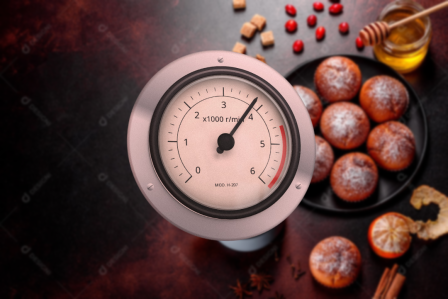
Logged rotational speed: 3800 rpm
